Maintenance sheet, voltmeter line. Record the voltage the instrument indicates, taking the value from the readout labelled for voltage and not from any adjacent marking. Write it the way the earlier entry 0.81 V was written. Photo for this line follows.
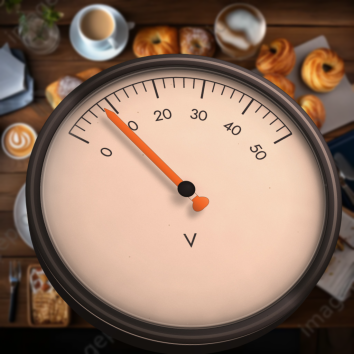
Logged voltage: 8 V
